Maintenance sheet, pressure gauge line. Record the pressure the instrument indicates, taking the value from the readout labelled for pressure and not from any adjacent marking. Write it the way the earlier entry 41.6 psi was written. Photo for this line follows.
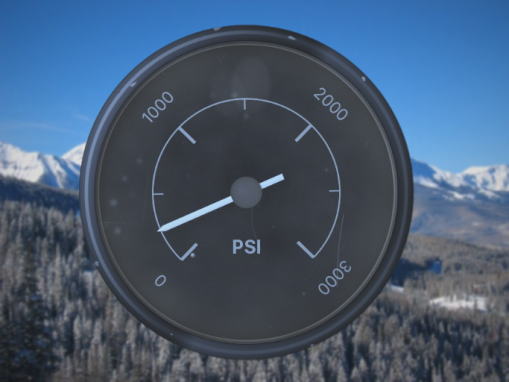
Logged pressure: 250 psi
